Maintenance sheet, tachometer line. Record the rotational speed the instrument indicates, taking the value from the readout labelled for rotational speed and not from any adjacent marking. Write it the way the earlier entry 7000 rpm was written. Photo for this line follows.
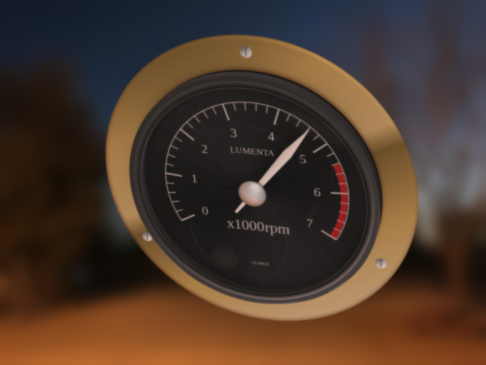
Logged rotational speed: 4600 rpm
